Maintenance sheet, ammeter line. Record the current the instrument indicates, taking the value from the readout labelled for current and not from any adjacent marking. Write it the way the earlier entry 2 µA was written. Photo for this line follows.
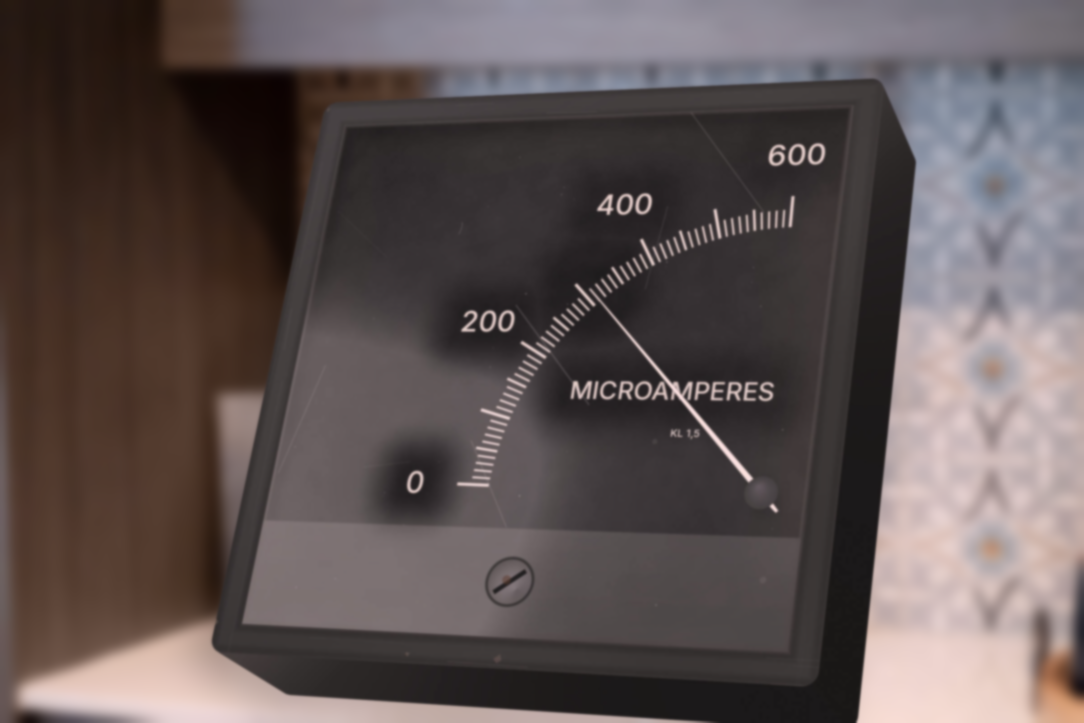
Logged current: 310 µA
